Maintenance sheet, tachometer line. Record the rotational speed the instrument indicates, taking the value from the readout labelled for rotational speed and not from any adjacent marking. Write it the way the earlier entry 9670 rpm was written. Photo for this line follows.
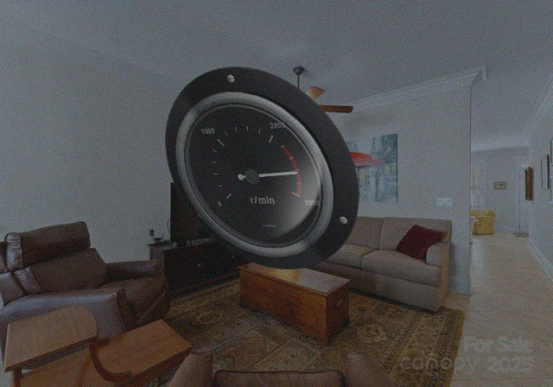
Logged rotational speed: 2600 rpm
